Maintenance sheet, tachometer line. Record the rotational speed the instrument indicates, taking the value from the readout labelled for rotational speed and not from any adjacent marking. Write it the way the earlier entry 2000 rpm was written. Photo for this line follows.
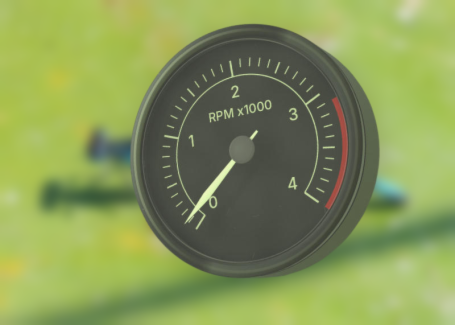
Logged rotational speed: 100 rpm
